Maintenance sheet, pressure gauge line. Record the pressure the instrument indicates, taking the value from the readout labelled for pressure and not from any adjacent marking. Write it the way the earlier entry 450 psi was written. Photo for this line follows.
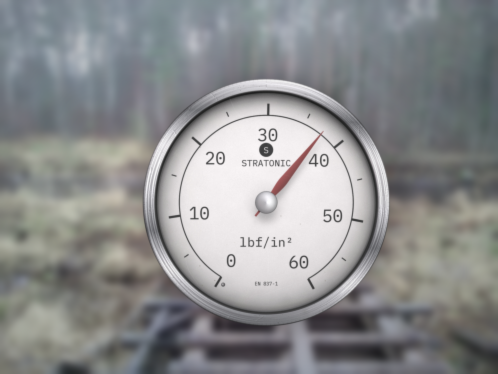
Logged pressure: 37.5 psi
